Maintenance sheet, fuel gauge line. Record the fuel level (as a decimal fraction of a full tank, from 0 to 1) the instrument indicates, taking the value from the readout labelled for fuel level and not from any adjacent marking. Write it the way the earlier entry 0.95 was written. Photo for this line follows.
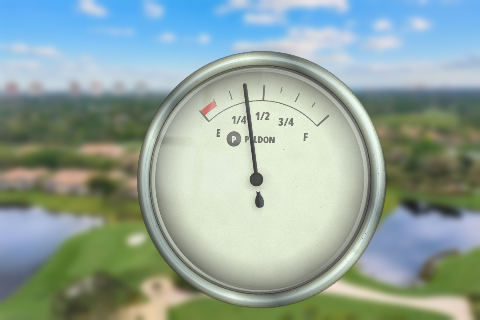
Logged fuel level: 0.375
